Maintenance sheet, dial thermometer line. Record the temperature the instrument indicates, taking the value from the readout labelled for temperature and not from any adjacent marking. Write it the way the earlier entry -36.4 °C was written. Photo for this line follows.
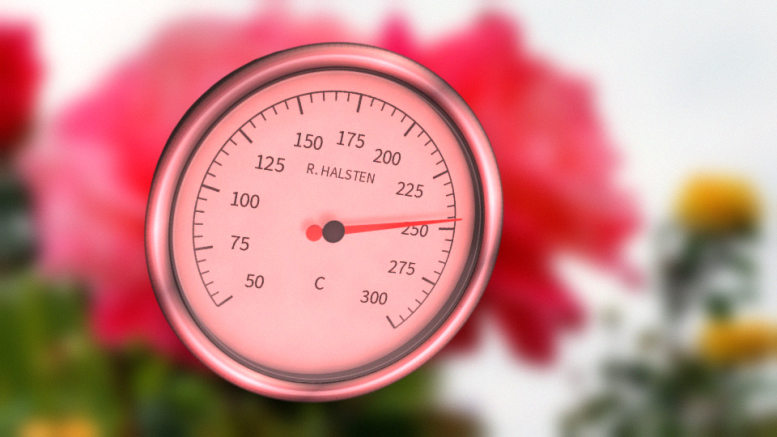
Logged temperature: 245 °C
